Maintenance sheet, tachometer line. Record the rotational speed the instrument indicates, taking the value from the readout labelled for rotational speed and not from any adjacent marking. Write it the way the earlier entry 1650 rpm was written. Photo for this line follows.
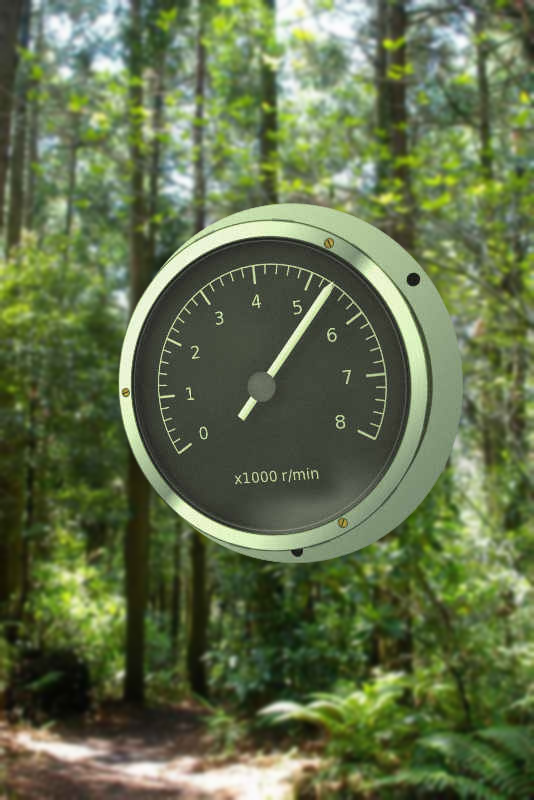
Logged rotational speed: 5400 rpm
